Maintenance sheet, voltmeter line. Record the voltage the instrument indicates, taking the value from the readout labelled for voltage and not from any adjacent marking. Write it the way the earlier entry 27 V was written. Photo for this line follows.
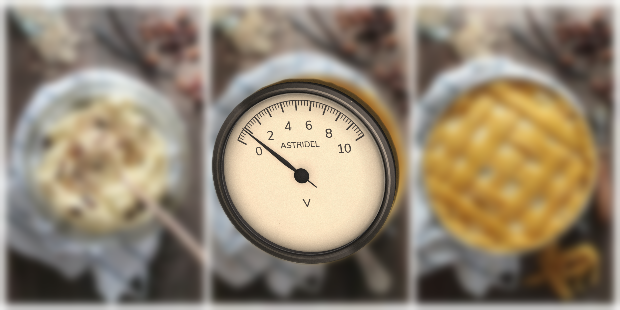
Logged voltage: 1 V
